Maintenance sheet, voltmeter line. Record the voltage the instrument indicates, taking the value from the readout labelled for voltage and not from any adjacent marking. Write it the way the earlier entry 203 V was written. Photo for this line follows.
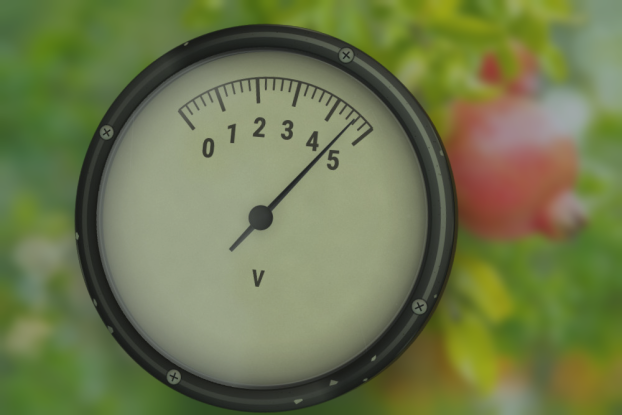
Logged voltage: 4.6 V
